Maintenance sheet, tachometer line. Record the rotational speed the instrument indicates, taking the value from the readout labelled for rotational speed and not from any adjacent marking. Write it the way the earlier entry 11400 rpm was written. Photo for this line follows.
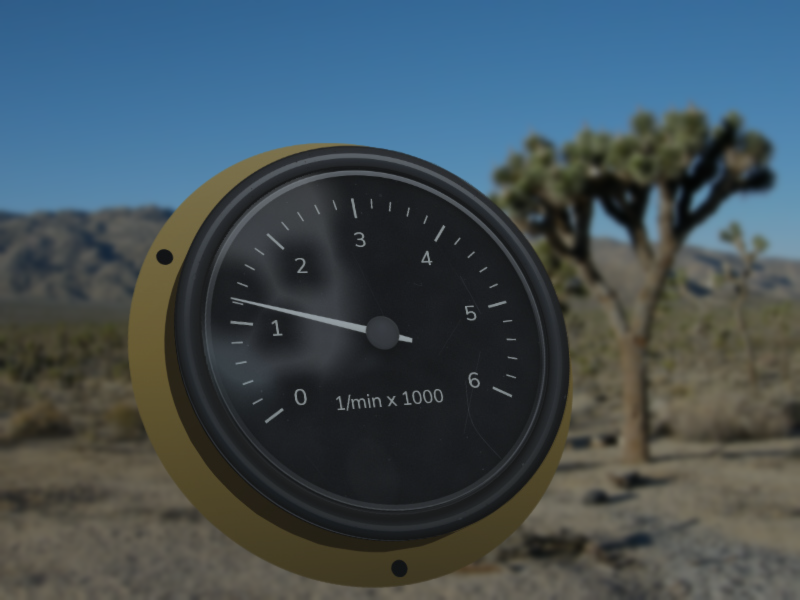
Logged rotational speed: 1200 rpm
